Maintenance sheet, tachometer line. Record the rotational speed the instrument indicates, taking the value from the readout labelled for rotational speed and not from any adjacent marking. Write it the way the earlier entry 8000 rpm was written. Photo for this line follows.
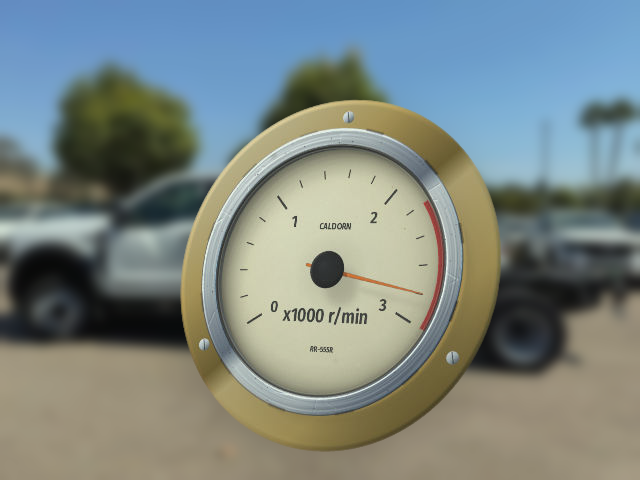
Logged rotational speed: 2800 rpm
